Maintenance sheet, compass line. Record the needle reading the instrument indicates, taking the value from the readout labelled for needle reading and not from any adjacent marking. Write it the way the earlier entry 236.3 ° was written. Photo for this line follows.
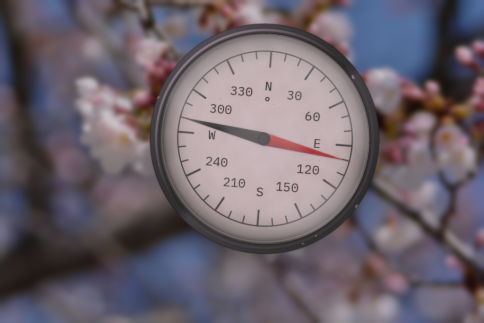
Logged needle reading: 100 °
